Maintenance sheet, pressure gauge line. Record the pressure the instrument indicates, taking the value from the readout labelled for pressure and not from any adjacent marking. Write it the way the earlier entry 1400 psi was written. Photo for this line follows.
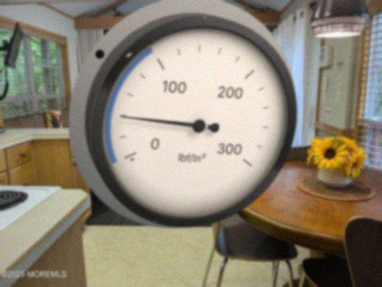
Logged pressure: 40 psi
